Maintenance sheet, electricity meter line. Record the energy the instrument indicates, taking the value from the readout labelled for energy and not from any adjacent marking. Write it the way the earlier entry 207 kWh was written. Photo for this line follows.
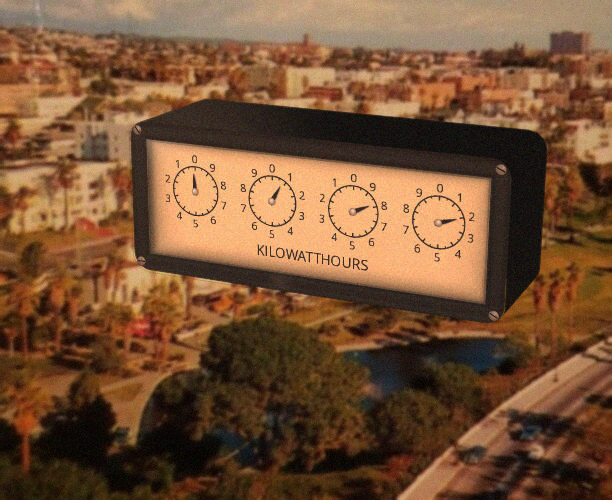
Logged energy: 82 kWh
